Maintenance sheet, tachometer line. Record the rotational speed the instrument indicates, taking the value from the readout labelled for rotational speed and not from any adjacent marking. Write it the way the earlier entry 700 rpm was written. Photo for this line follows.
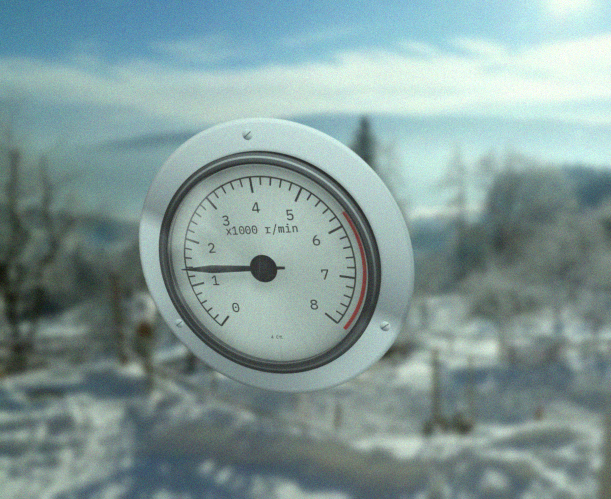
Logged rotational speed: 1400 rpm
